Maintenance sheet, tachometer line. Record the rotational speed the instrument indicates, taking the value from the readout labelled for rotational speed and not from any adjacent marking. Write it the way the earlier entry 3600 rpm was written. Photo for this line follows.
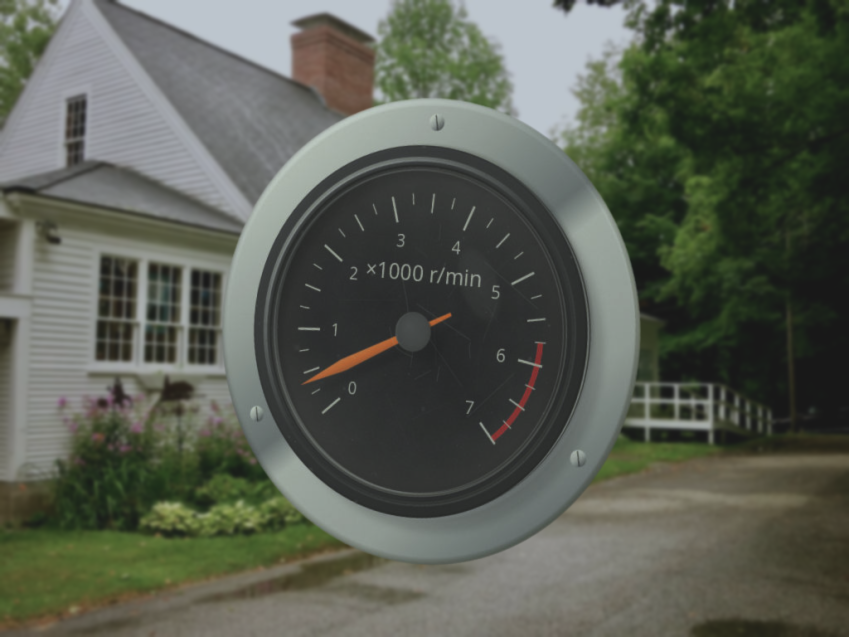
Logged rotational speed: 375 rpm
